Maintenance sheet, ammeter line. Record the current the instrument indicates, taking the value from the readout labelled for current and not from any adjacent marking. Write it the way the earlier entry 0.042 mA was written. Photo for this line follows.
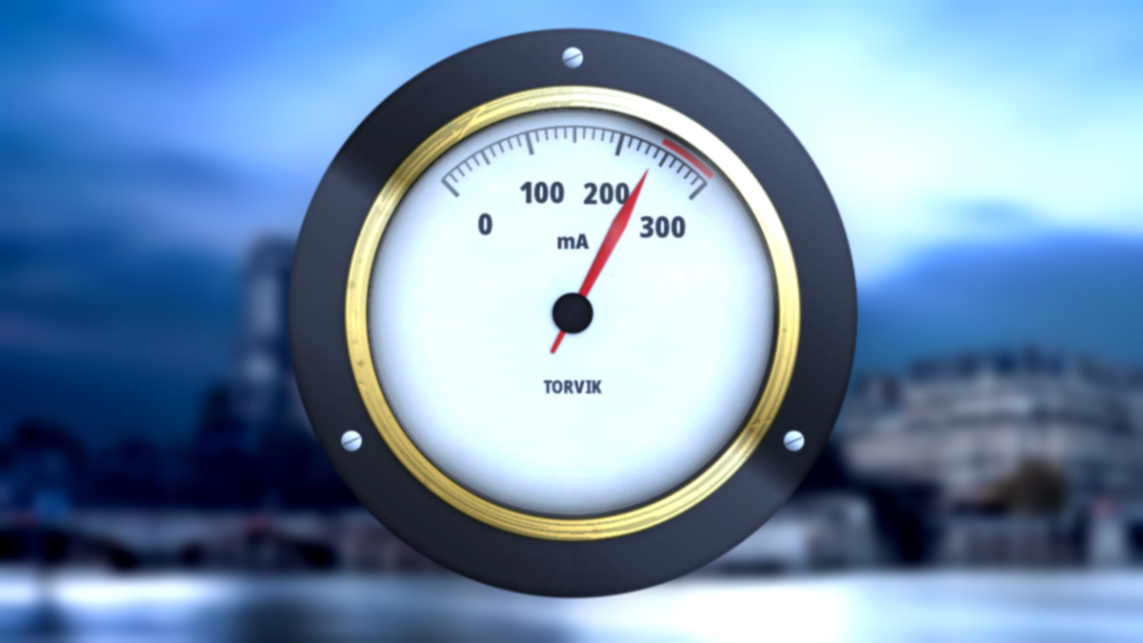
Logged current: 240 mA
